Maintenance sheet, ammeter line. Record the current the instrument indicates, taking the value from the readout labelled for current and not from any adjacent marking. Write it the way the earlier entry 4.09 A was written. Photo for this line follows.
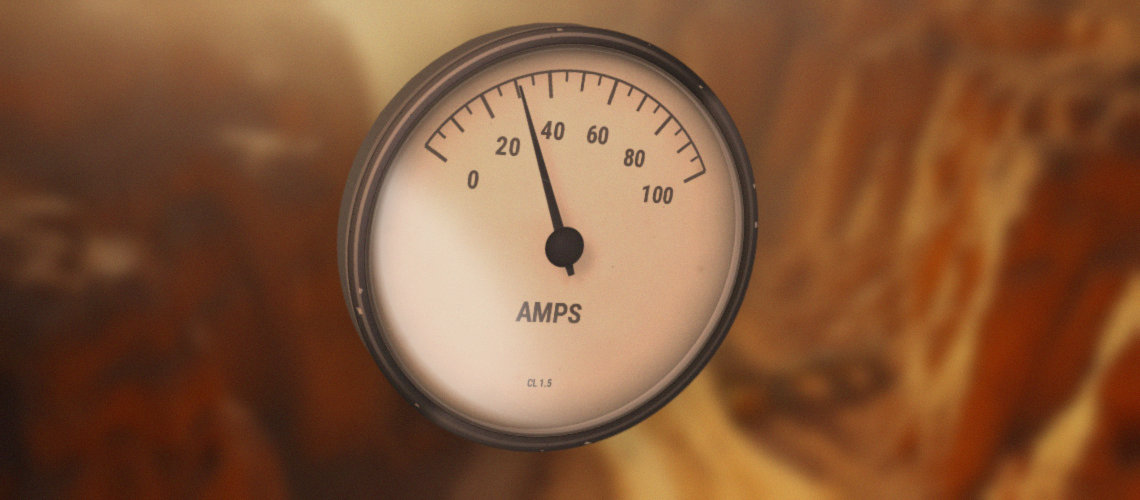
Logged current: 30 A
